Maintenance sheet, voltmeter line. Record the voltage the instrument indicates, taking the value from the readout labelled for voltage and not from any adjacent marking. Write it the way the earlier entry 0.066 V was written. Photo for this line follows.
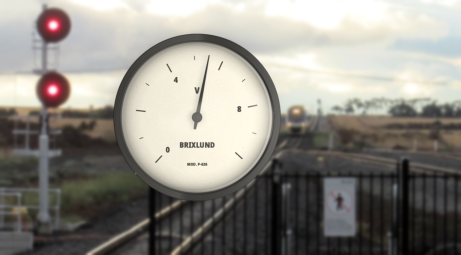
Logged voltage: 5.5 V
